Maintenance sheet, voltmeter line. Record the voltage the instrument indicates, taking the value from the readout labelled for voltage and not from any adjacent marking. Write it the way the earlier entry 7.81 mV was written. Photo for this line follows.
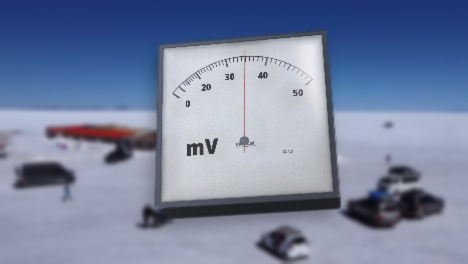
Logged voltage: 35 mV
